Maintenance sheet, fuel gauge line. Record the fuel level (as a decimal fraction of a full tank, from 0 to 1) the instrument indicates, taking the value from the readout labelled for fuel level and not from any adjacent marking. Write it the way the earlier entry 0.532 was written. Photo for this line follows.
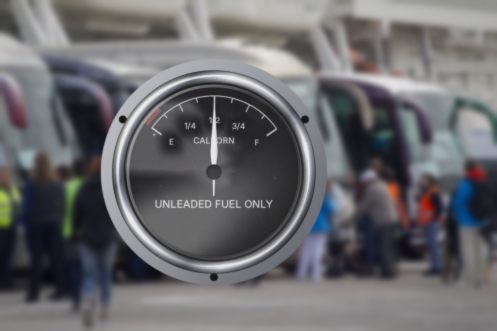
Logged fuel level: 0.5
